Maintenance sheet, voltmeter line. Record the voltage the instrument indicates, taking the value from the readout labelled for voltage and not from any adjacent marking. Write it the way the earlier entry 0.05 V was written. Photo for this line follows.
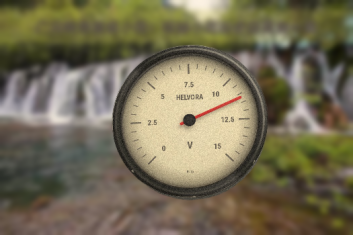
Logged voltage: 11.25 V
